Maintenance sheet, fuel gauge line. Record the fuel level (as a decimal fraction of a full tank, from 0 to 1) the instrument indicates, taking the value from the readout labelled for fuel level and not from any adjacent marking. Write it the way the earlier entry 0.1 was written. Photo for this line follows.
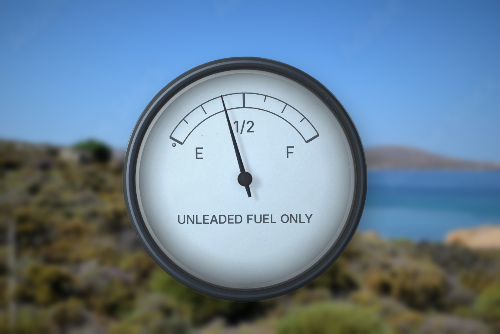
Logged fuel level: 0.375
